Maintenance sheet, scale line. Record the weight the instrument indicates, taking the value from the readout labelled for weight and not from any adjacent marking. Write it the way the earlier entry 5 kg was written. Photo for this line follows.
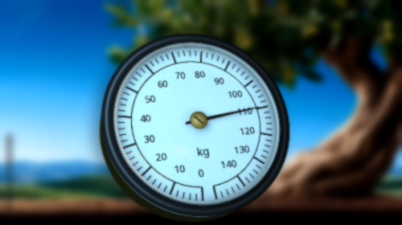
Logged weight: 110 kg
